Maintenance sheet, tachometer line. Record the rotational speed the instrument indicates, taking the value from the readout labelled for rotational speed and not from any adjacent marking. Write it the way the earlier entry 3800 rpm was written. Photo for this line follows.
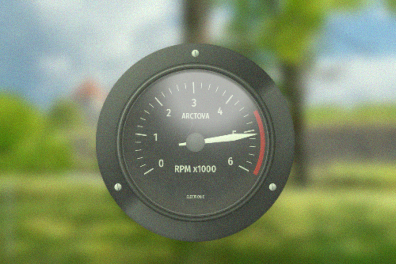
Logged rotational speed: 5100 rpm
